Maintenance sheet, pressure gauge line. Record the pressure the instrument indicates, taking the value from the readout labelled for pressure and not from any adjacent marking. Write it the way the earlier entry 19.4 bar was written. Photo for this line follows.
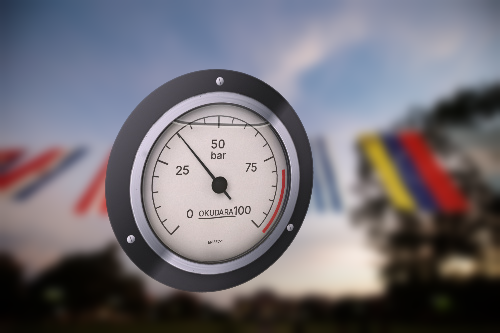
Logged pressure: 35 bar
